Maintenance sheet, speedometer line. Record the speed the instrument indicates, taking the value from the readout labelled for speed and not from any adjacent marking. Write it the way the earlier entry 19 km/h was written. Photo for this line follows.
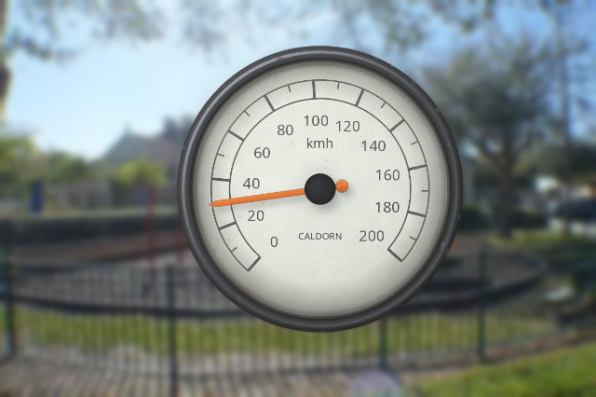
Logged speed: 30 km/h
